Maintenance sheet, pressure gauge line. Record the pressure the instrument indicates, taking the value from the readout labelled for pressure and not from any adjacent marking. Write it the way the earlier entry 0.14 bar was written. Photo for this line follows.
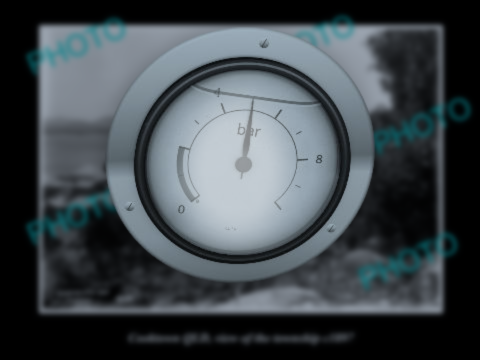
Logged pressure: 5 bar
